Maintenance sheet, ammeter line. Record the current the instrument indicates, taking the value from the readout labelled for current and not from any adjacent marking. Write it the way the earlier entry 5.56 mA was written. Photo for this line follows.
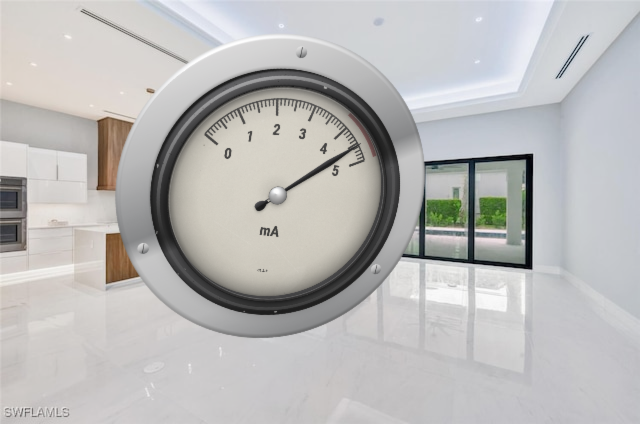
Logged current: 4.5 mA
